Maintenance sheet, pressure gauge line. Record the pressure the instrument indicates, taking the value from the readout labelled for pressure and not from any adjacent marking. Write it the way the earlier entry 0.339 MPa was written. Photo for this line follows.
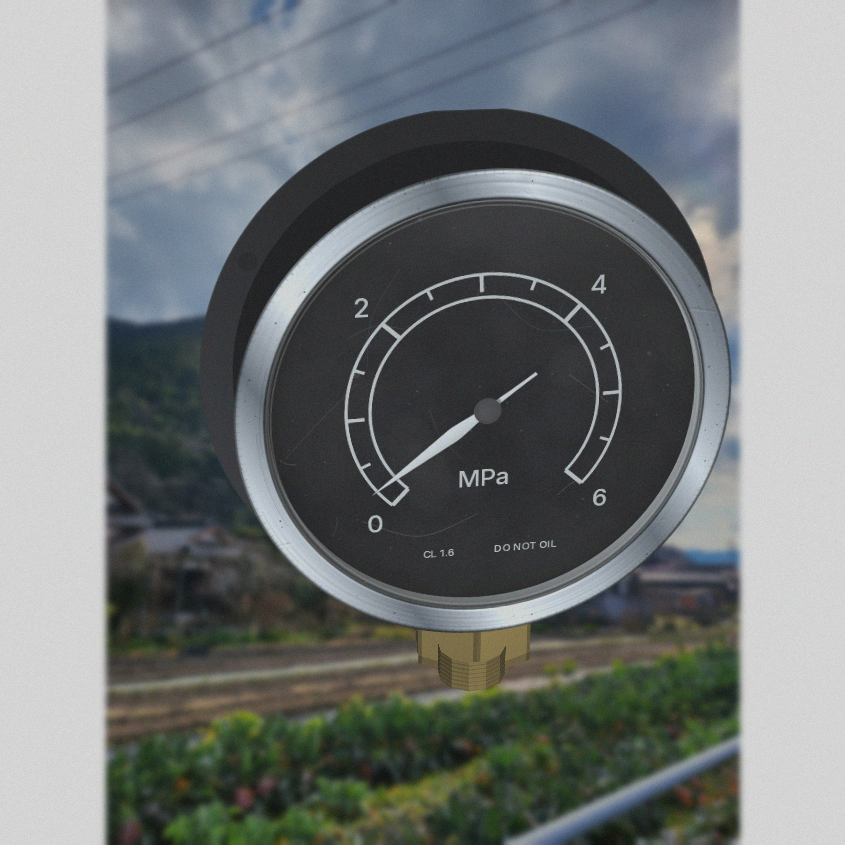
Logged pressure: 0.25 MPa
